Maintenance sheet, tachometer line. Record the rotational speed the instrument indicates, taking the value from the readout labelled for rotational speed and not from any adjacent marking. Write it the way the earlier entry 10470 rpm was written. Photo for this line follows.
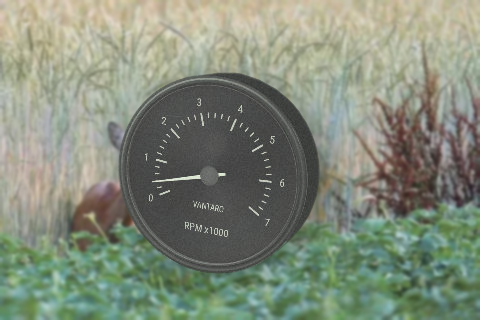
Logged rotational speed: 400 rpm
